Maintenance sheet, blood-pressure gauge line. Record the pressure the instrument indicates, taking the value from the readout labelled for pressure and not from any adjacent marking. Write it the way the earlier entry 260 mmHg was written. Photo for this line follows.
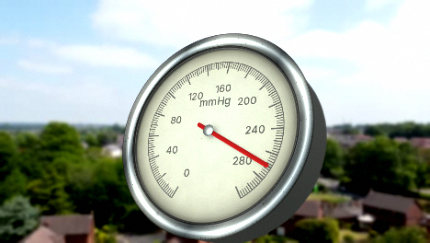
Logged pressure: 270 mmHg
